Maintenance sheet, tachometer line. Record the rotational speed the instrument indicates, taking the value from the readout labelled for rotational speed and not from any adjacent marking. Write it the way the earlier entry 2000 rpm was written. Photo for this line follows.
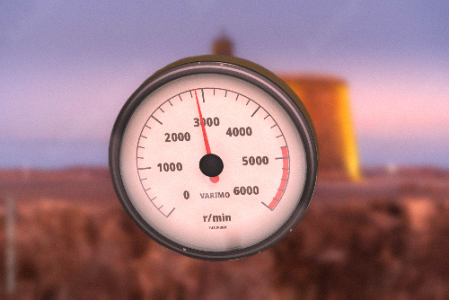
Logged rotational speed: 2900 rpm
